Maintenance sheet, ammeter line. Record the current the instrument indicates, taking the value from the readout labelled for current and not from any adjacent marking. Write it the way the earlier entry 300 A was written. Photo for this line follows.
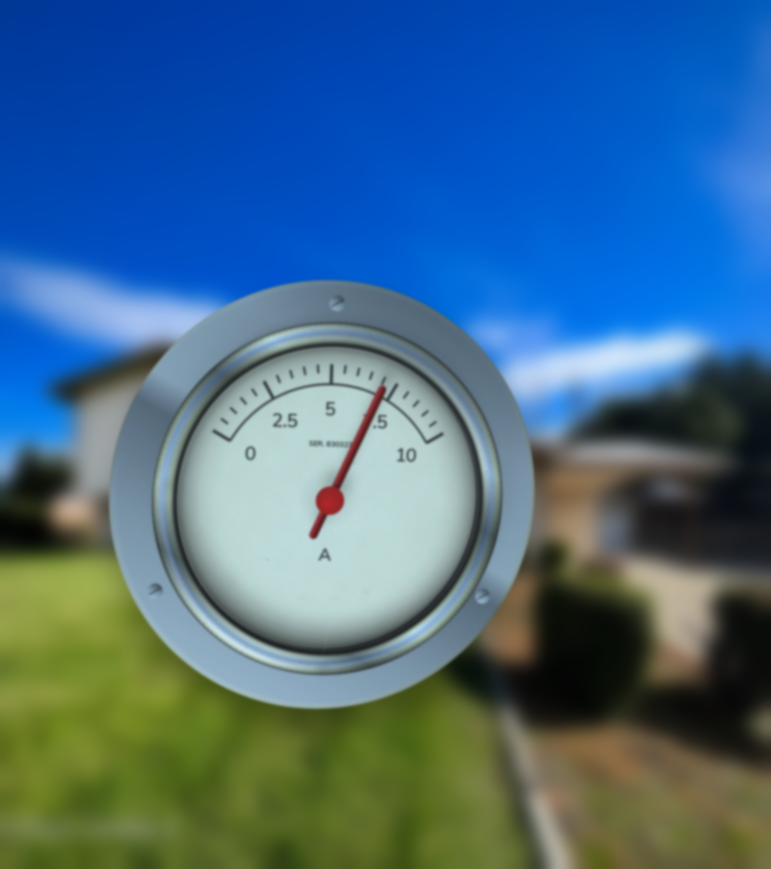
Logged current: 7 A
